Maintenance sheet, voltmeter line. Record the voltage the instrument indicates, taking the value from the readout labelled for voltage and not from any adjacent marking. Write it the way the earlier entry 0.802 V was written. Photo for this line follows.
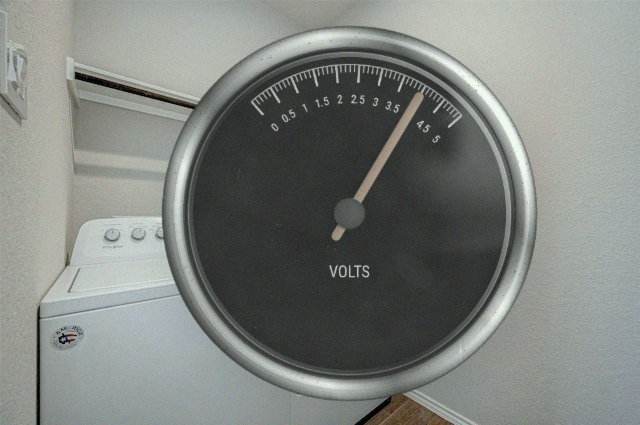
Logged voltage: 4 V
